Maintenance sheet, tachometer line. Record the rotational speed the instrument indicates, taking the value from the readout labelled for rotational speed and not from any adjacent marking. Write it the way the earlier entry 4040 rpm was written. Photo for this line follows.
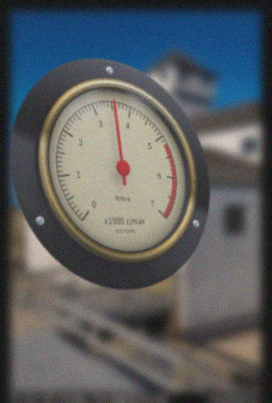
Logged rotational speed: 3500 rpm
